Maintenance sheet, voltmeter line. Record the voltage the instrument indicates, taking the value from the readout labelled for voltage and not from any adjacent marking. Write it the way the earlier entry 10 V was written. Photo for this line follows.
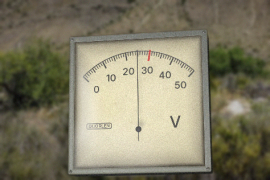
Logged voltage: 25 V
